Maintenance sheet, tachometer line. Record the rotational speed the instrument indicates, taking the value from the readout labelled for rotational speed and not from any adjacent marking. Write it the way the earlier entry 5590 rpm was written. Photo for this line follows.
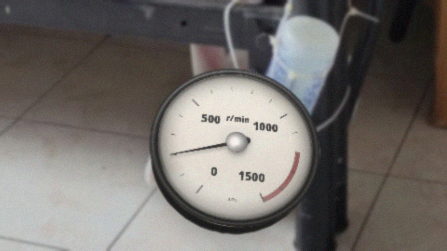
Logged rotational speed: 200 rpm
